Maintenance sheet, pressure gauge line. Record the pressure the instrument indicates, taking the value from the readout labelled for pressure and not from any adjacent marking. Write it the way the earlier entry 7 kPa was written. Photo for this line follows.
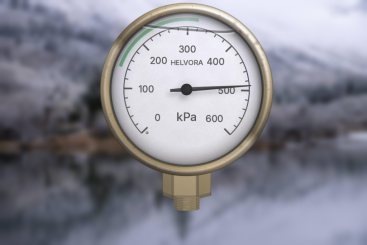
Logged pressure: 490 kPa
